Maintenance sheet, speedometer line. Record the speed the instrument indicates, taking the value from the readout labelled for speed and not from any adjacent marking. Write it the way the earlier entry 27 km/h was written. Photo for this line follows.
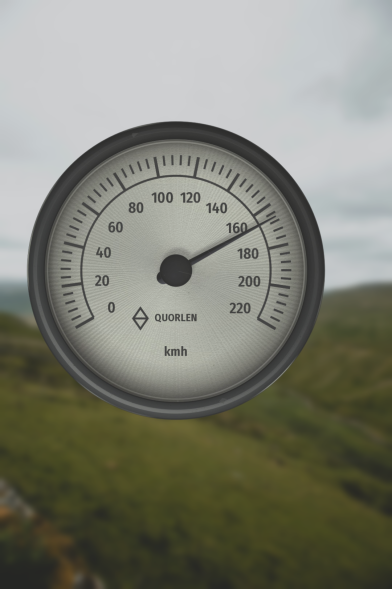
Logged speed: 166 km/h
